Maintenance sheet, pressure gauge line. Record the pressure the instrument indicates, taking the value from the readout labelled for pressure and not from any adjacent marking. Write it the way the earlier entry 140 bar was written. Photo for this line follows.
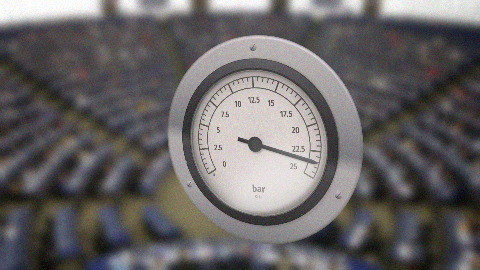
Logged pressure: 23.5 bar
